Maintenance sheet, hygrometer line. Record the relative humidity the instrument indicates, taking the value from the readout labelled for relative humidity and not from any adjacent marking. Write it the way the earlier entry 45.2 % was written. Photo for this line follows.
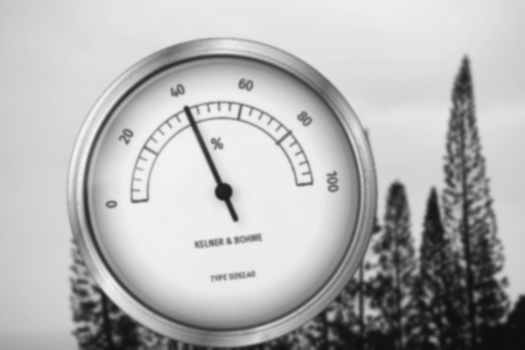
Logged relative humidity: 40 %
